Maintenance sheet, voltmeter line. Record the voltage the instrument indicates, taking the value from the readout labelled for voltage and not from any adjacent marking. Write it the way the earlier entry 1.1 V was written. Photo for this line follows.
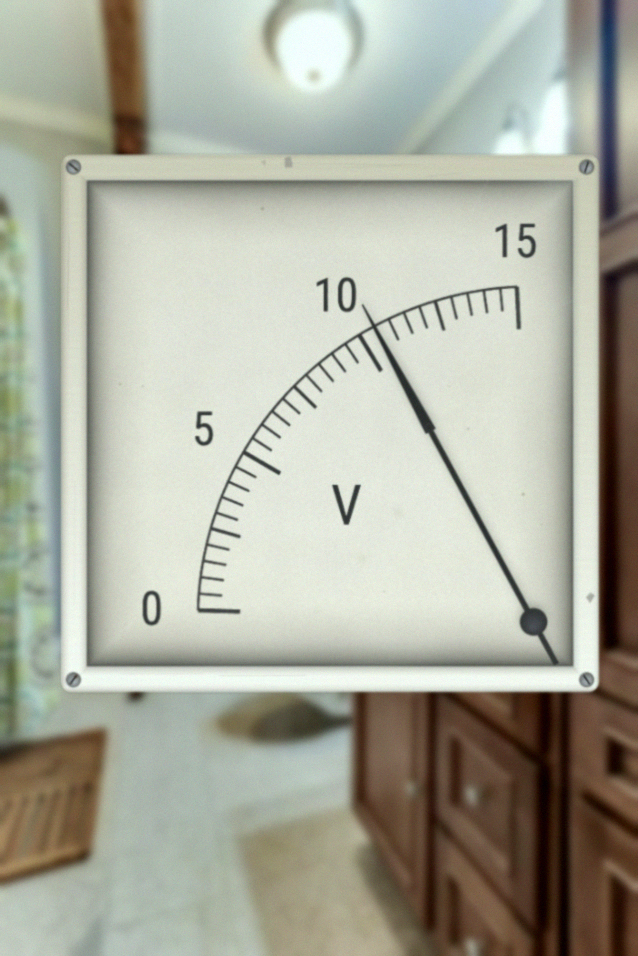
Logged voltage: 10.5 V
